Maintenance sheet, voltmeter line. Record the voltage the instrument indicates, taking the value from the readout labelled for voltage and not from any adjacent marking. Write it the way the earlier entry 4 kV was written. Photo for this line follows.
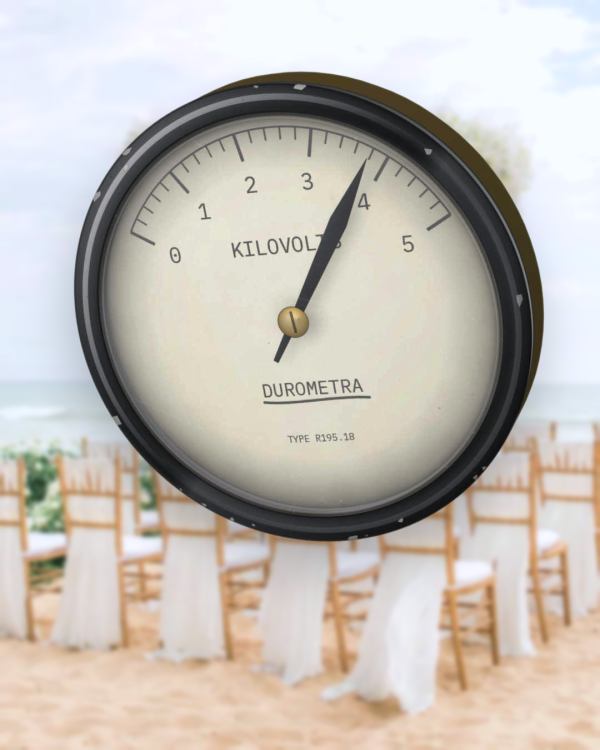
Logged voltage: 3.8 kV
